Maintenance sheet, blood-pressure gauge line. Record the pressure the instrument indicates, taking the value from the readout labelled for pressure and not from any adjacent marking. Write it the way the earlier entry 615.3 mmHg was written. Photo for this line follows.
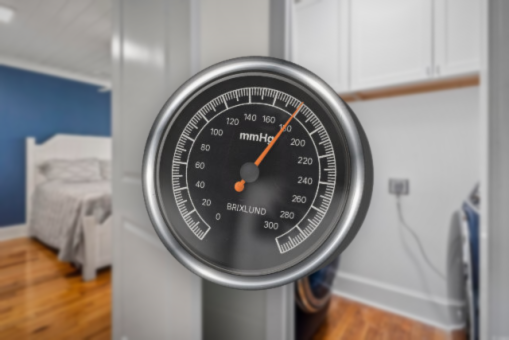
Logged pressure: 180 mmHg
